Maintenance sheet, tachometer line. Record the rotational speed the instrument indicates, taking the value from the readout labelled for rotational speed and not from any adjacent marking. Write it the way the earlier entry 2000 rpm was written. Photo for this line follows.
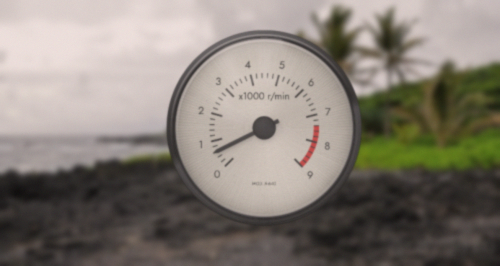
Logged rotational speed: 600 rpm
